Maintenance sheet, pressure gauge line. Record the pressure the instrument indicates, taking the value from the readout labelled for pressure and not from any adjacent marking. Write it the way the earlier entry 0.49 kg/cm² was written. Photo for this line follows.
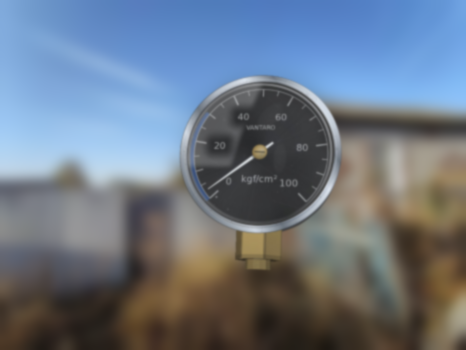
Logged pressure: 2.5 kg/cm²
